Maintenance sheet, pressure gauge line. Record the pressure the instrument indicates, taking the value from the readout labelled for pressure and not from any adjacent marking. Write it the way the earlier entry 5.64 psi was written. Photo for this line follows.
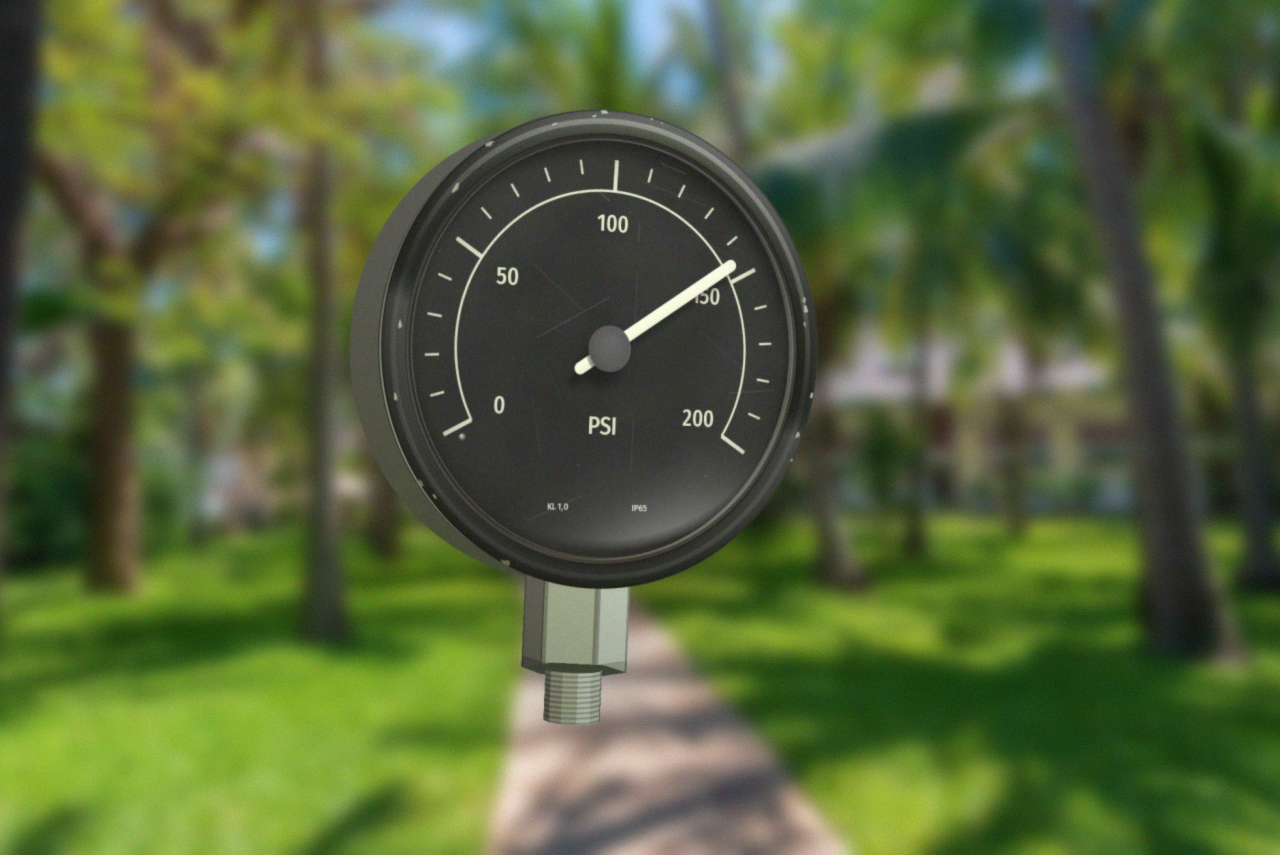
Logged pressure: 145 psi
